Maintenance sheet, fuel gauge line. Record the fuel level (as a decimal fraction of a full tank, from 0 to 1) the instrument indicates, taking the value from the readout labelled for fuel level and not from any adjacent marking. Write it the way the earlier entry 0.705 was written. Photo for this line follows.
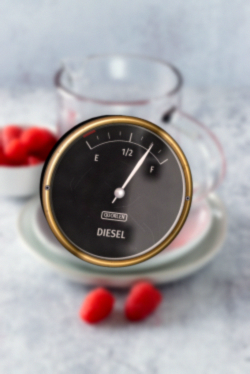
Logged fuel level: 0.75
